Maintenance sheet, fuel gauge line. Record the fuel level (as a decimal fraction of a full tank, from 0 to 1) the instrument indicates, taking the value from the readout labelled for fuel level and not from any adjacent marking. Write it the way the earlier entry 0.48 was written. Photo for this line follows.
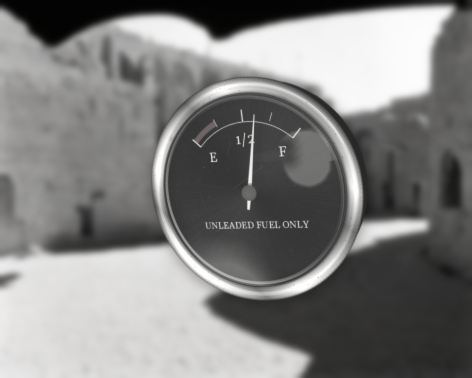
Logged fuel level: 0.625
